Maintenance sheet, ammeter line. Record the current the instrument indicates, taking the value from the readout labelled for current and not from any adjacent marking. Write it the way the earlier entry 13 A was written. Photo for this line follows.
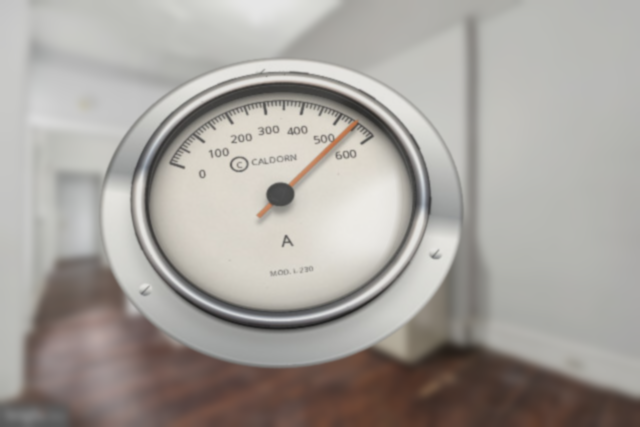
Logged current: 550 A
